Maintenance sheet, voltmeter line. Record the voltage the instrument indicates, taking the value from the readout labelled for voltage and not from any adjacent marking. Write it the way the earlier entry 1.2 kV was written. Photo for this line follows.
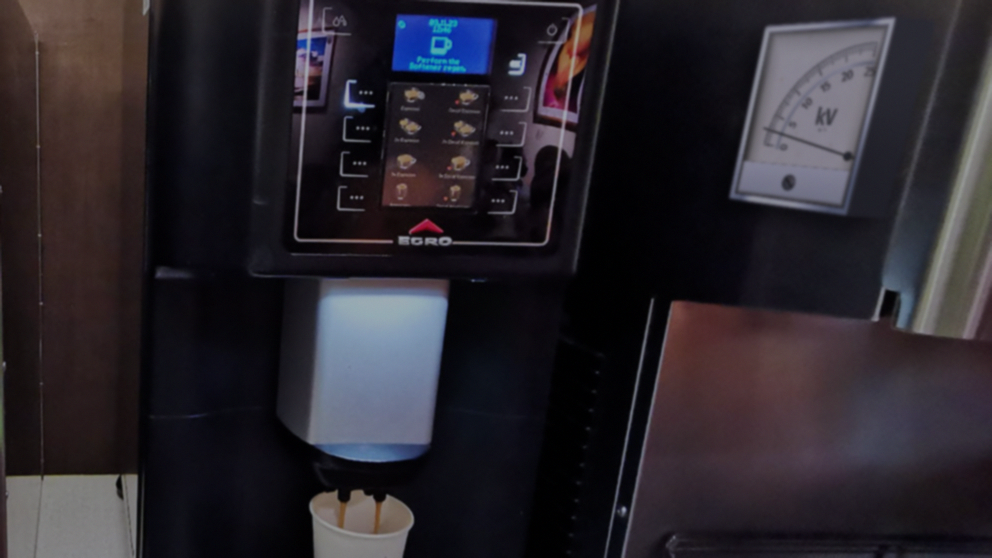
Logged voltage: 2.5 kV
